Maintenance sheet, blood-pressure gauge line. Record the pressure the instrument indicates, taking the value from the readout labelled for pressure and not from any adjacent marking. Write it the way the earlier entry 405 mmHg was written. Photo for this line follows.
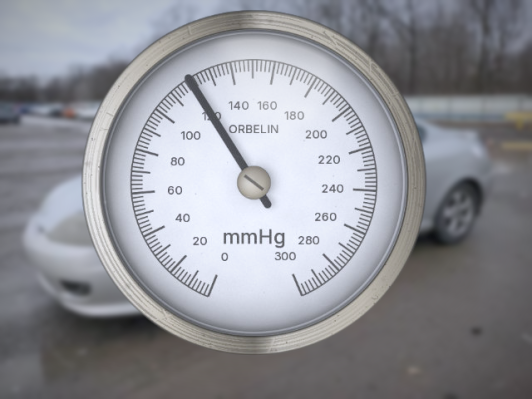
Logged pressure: 120 mmHg
